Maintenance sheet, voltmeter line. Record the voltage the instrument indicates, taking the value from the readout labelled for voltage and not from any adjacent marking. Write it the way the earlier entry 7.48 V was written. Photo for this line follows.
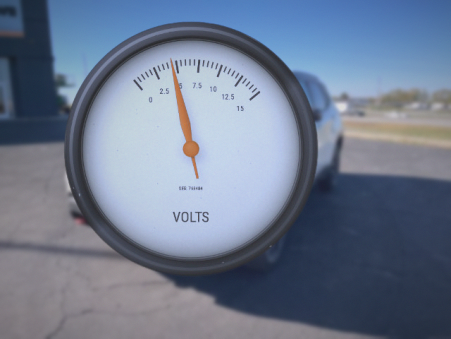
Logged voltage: 4.5 V
